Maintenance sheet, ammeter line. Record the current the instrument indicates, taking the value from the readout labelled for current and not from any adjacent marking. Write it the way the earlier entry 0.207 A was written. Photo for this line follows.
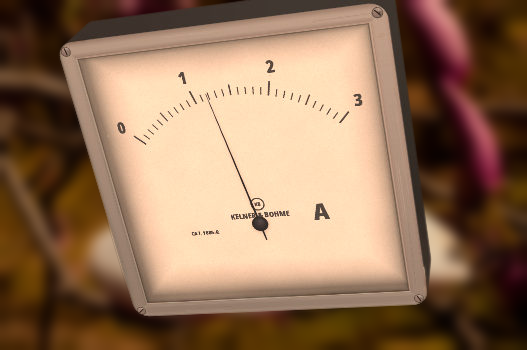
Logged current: 1.2 A
